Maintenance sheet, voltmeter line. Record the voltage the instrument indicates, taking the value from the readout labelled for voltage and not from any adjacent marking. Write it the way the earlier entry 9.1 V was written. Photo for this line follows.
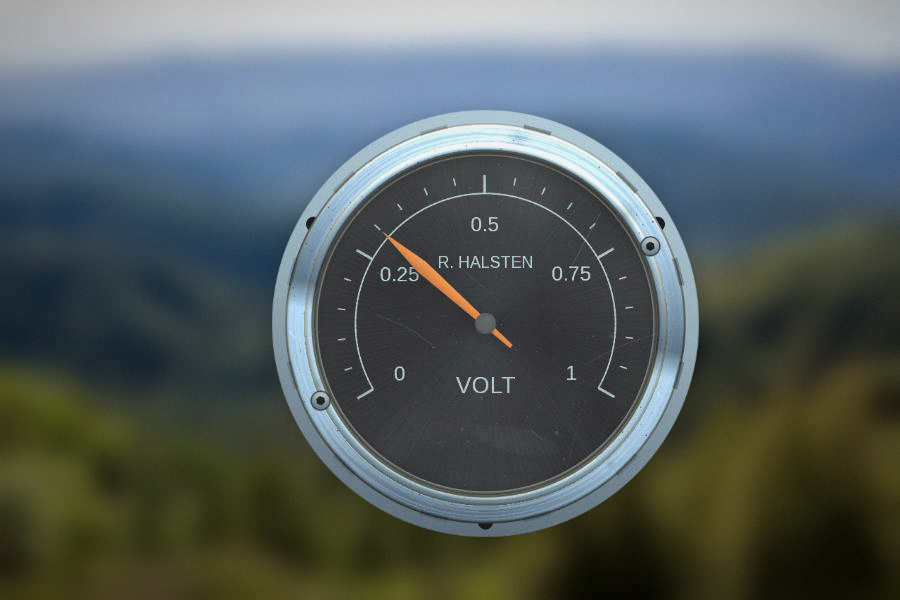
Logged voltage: 0.3 V
